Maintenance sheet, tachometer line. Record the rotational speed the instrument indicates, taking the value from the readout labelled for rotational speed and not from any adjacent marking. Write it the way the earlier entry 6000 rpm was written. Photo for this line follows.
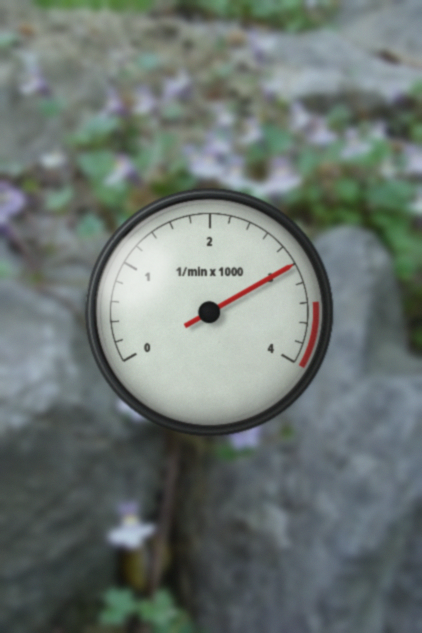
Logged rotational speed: 3000 rpm
